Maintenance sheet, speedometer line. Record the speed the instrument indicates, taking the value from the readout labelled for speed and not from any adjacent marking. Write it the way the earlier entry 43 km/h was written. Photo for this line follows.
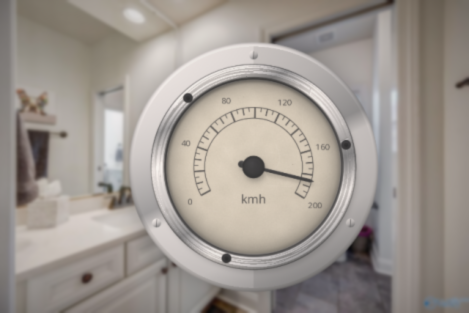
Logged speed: 185 km/h
